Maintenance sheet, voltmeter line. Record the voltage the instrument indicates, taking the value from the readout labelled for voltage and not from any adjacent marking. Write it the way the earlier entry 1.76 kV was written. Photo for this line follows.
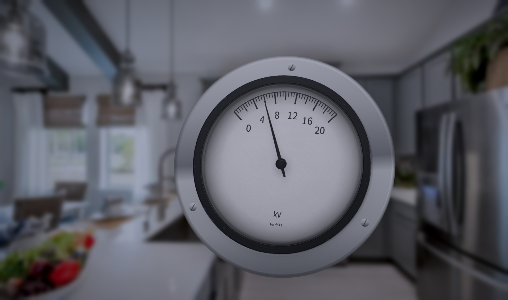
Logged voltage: 6 kV
